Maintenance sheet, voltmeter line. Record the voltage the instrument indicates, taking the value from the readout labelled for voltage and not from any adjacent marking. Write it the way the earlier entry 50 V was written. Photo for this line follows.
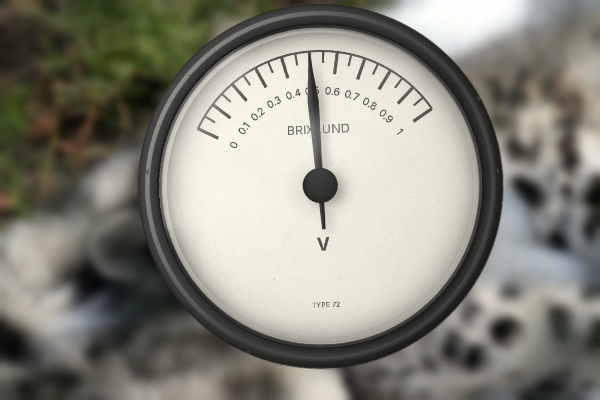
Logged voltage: 0.5 V
